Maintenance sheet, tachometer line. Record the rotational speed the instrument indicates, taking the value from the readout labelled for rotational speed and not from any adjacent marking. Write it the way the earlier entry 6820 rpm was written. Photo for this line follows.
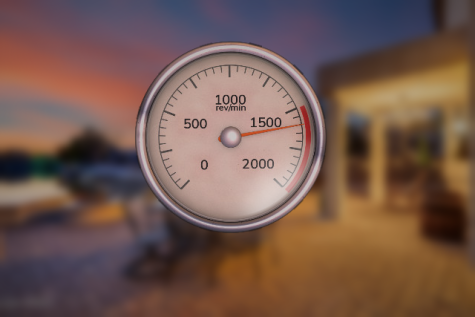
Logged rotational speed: 1600 rpm
